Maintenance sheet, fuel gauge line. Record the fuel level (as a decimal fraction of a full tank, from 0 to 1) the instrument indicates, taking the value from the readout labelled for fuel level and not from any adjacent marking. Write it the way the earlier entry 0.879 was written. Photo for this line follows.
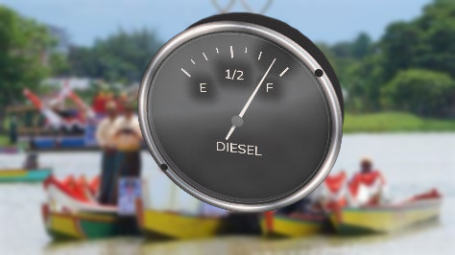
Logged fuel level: 0.875
